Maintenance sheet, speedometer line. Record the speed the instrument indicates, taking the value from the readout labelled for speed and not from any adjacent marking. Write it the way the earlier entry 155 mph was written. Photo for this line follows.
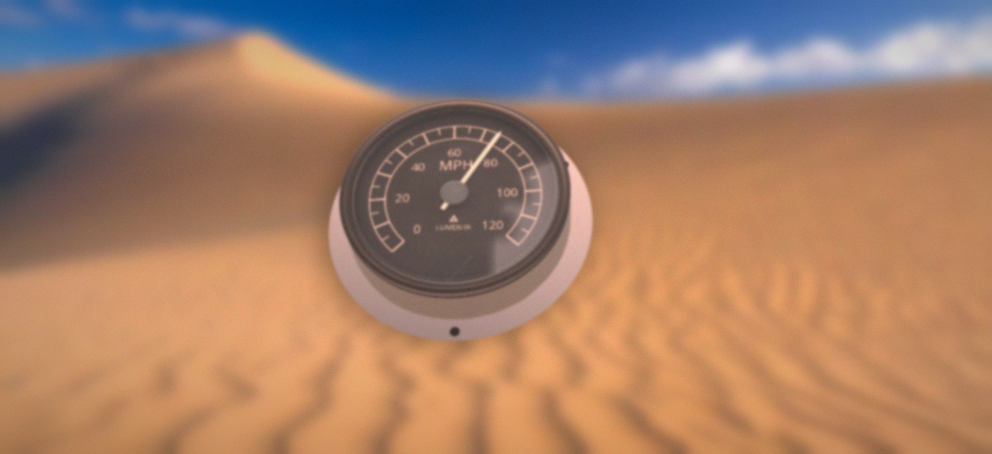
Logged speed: 75 mph
